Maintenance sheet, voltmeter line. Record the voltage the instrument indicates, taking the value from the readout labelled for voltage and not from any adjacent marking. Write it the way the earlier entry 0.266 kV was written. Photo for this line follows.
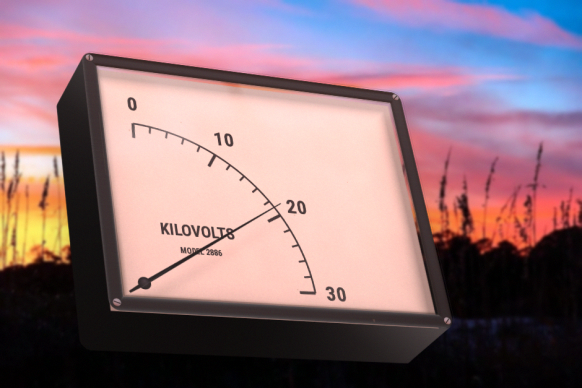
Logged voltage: 19 kV
